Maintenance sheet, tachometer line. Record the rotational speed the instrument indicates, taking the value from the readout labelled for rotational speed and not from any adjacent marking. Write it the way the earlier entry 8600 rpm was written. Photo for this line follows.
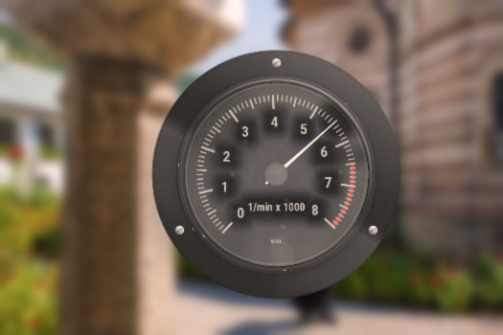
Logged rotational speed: 5500 rpm
